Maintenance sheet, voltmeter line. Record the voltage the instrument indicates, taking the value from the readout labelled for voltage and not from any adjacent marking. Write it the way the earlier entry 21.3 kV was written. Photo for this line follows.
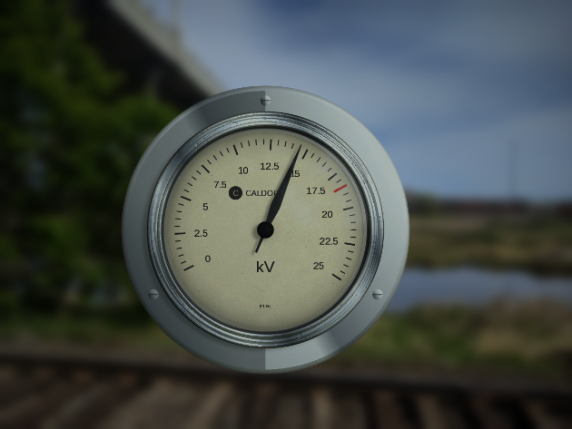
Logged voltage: 14.5 kV
